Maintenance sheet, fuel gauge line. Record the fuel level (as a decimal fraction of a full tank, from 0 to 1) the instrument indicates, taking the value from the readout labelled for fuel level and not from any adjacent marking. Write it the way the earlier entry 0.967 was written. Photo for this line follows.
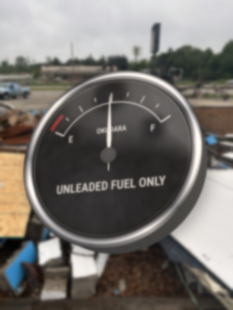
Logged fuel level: 0.5
